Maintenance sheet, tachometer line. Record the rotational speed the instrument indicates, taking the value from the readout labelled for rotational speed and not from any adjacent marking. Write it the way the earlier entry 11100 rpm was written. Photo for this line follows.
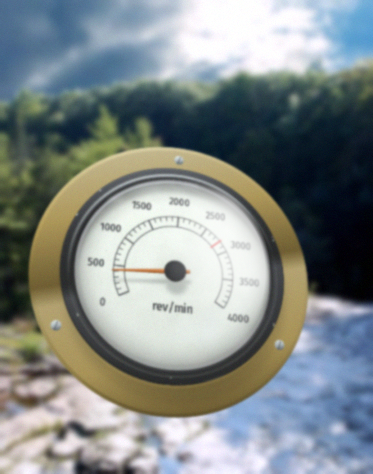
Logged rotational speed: 400 rpm
